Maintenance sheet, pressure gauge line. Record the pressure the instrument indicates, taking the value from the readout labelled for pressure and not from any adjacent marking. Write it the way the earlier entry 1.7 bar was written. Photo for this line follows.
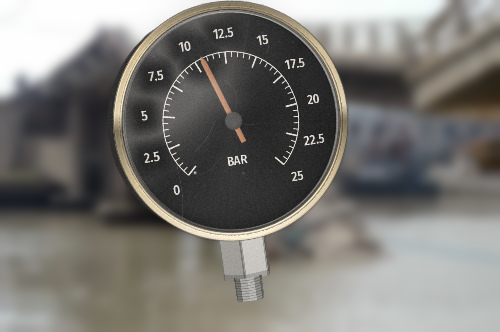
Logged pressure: 10.5 bar
